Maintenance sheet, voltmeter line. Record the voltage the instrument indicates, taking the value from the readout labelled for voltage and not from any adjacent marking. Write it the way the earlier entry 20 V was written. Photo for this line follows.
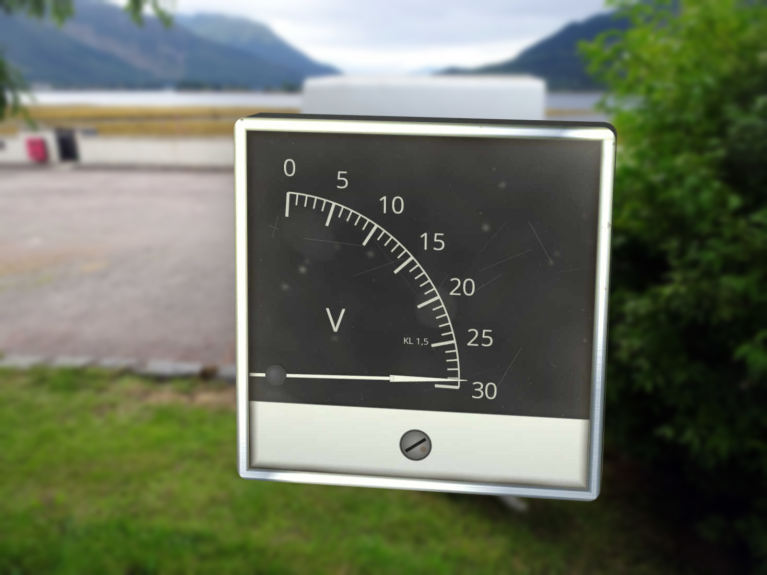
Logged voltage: 29 V
